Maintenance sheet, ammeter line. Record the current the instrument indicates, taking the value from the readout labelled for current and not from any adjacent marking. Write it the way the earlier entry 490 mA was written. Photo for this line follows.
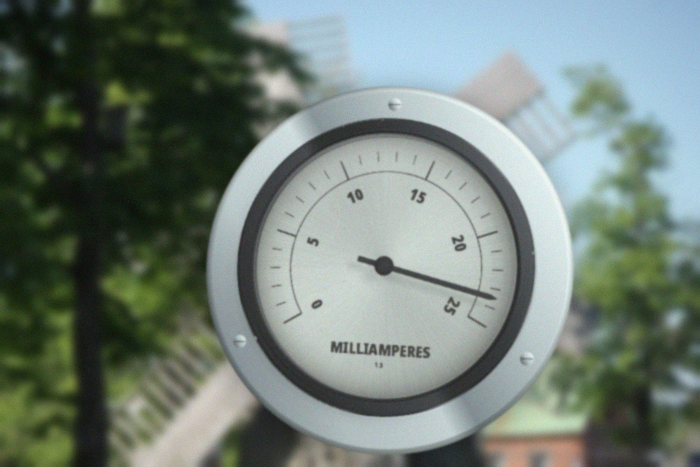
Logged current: 23.5 mA
